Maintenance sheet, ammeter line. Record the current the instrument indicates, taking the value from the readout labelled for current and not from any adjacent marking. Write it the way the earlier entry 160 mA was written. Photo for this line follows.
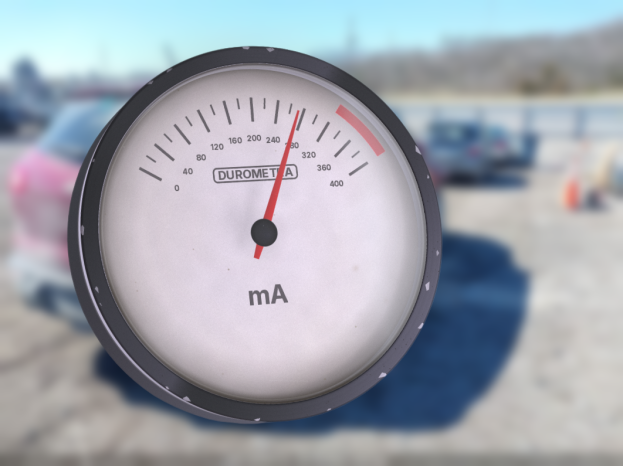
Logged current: 270 mA
